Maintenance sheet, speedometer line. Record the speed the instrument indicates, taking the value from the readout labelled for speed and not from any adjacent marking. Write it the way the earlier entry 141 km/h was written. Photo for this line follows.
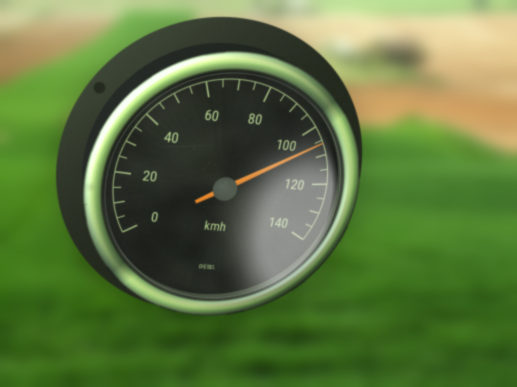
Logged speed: 105 km/h
